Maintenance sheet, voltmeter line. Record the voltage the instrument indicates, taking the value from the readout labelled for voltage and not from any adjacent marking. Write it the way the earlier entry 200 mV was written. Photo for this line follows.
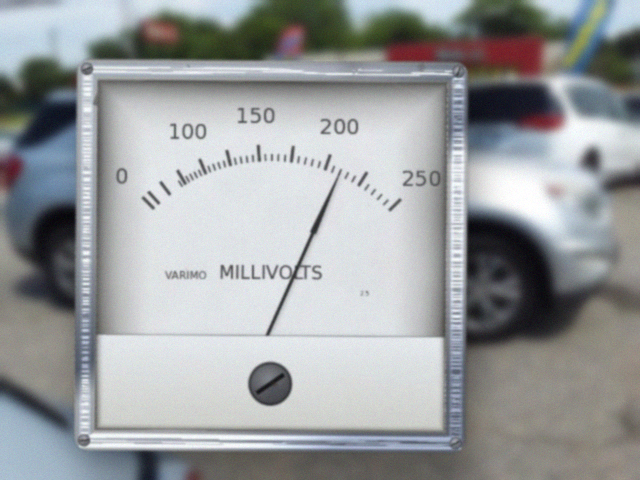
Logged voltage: 210 mV
